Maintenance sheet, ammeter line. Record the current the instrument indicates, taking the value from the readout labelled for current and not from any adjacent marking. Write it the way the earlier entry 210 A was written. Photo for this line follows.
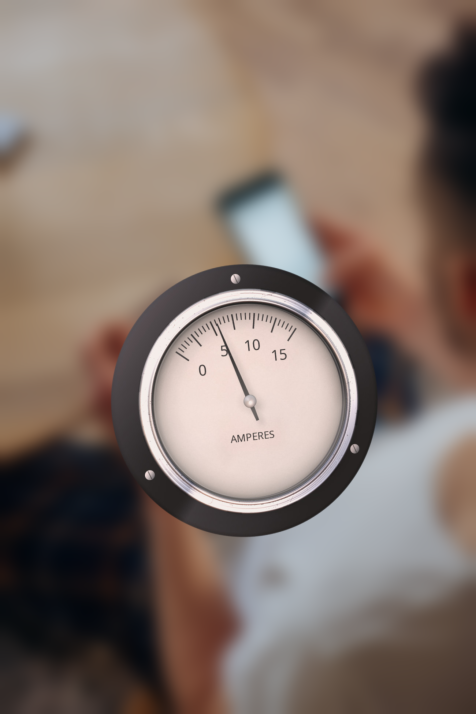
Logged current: 5.5 A
